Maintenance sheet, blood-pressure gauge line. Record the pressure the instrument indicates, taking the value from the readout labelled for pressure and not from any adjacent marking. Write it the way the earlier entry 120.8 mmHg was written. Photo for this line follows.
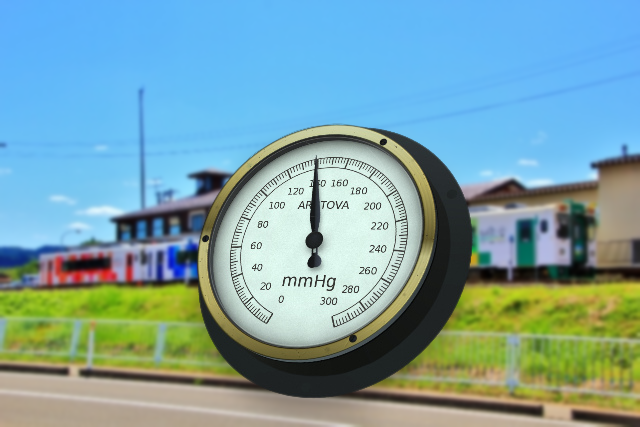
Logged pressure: 140 mmHg
